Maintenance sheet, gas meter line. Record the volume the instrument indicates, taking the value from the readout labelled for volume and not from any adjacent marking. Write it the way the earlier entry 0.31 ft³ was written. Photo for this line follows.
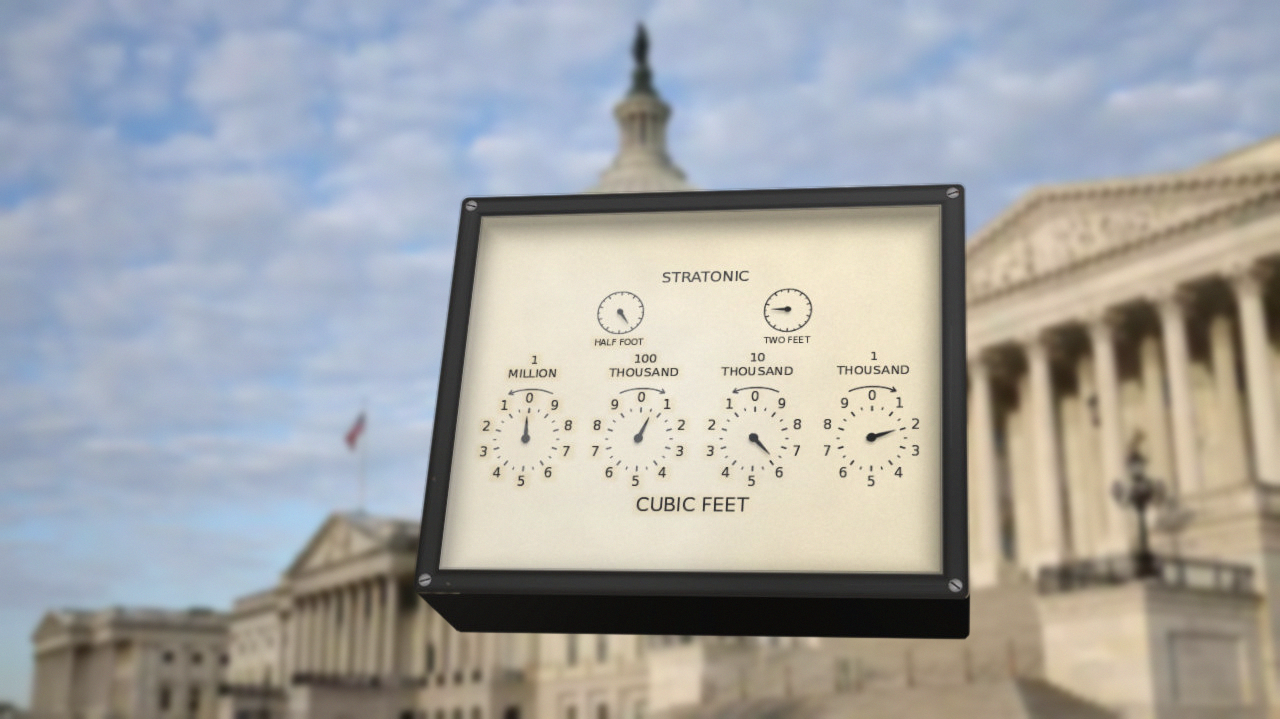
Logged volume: 6200 ft³
